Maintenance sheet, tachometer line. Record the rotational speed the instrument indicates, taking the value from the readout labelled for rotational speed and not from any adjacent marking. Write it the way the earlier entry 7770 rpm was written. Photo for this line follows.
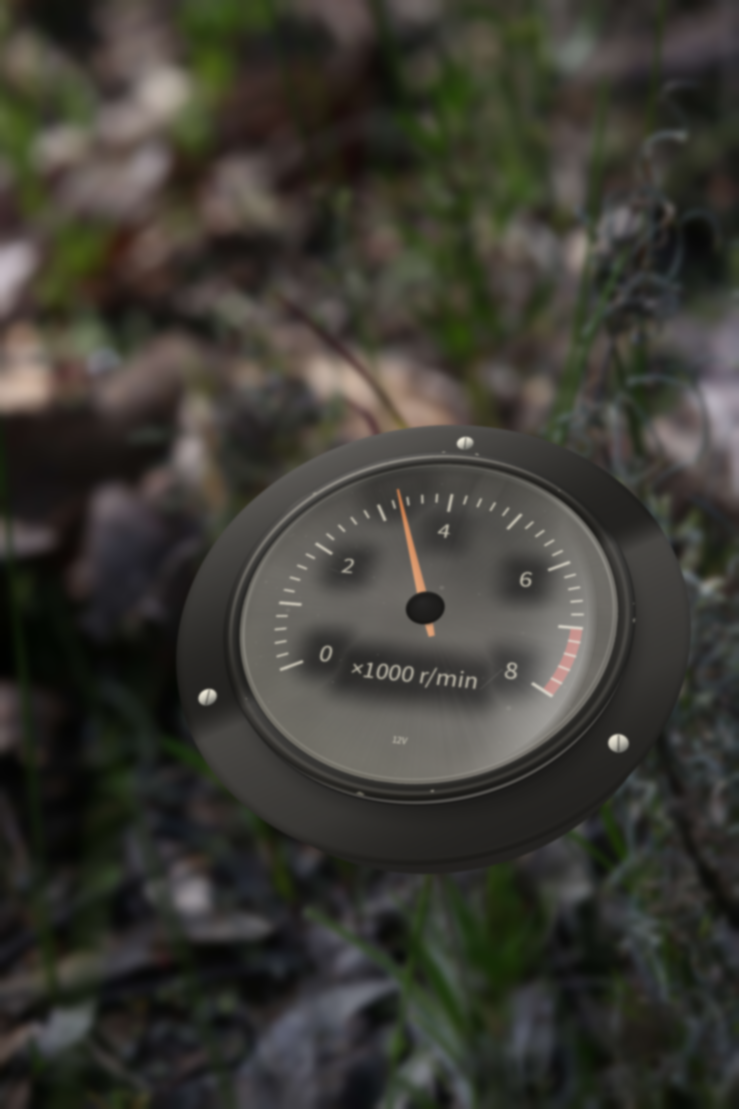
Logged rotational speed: 3300 rpm
